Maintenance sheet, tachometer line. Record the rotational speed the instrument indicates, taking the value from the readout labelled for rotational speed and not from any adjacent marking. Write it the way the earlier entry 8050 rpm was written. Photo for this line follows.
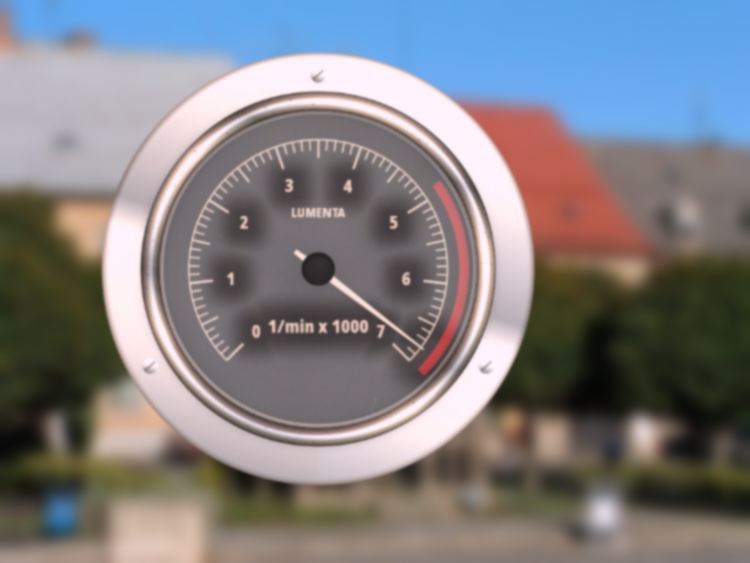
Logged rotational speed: 6800 rpm
